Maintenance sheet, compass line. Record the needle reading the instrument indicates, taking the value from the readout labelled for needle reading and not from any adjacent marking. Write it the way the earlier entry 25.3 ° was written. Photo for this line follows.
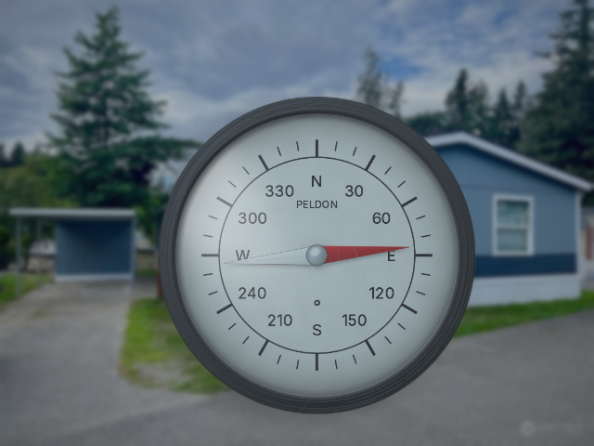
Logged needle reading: 85 °
